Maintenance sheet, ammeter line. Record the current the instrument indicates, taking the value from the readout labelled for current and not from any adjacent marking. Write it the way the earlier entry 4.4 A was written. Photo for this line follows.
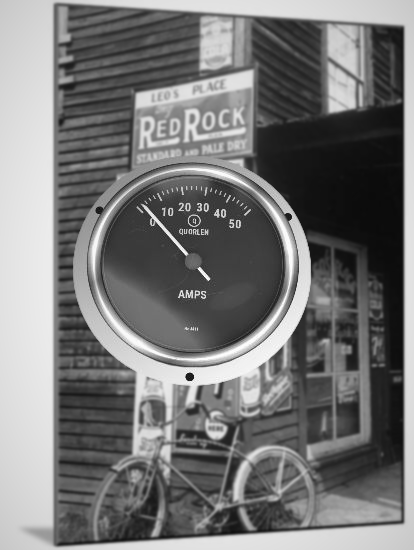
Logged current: 2 A
